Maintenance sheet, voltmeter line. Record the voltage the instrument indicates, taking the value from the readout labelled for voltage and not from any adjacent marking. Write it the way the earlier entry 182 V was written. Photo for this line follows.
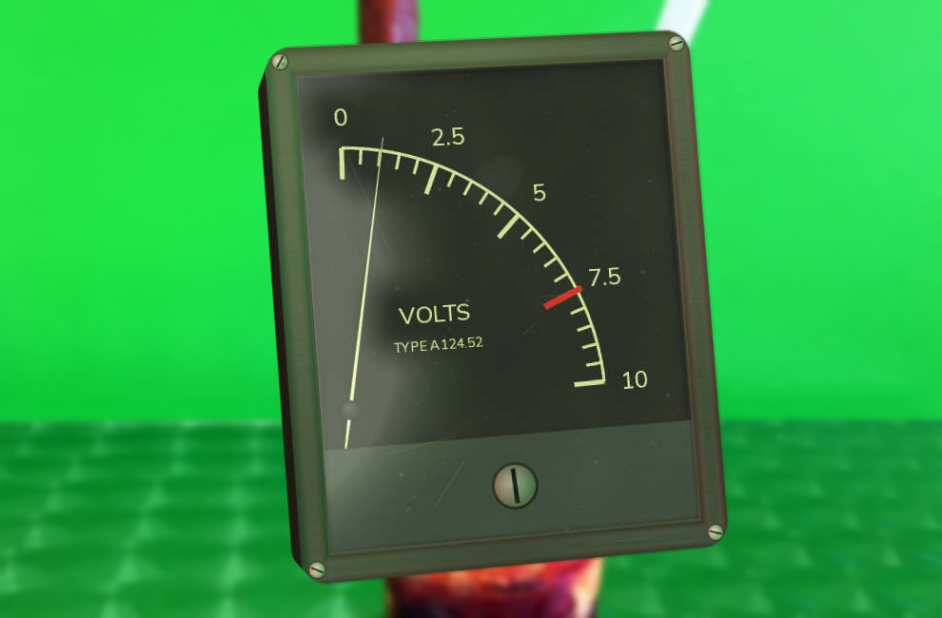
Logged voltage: 1 V
